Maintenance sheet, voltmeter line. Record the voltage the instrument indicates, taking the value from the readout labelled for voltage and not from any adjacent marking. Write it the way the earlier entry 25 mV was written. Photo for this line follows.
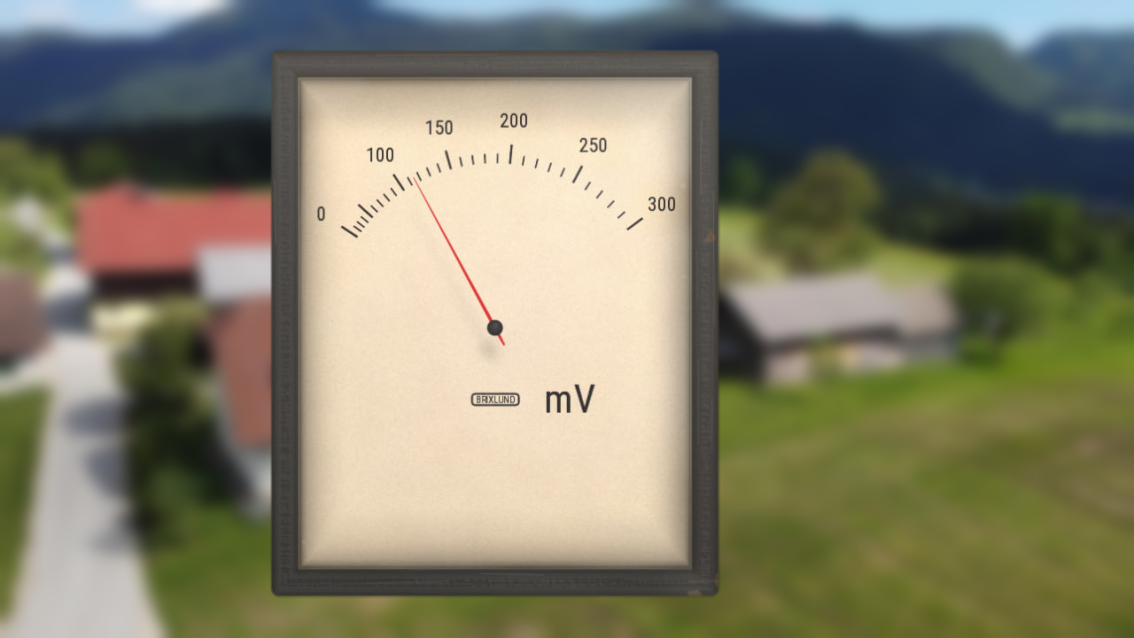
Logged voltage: 115 mV
